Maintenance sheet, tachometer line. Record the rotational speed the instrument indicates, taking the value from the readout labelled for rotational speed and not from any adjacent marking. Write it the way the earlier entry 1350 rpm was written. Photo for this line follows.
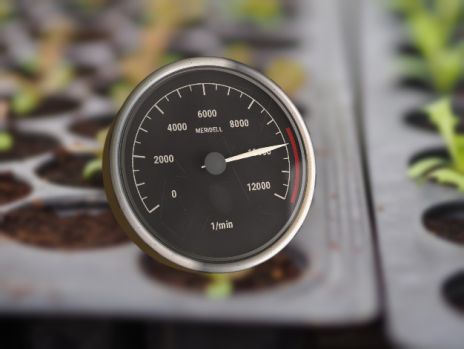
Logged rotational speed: 10000 rpm
